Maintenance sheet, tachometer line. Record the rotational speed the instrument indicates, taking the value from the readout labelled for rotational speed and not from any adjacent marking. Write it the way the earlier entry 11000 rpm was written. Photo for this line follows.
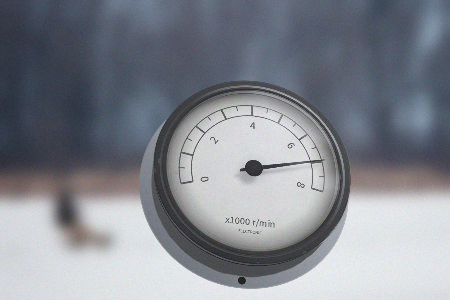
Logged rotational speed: 7000 rpm
